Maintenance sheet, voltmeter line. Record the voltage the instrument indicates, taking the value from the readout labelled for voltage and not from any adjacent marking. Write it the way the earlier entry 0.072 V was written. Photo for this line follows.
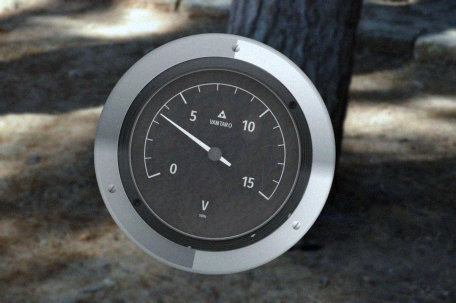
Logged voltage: 3.5 V
